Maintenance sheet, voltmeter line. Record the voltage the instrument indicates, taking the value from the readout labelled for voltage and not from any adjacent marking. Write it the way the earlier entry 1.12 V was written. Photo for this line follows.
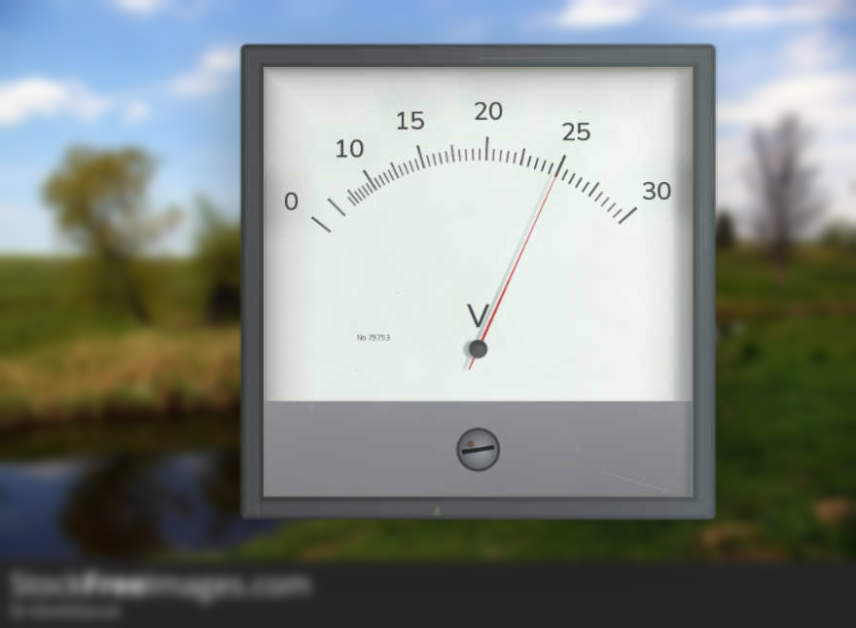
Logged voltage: 25 V
